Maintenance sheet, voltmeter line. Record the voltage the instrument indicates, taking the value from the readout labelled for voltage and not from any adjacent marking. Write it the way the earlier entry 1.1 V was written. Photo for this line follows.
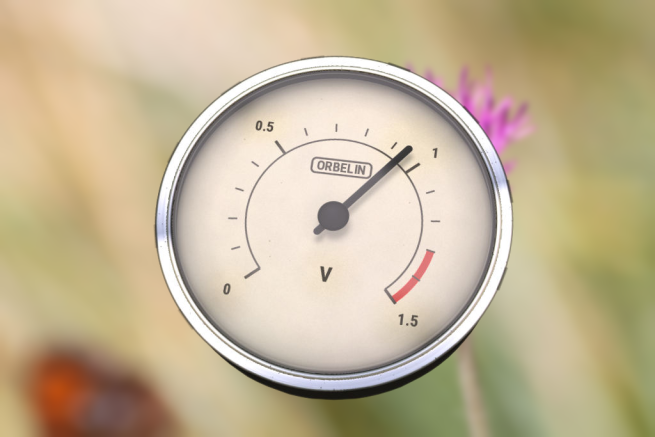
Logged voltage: 0.95 V
